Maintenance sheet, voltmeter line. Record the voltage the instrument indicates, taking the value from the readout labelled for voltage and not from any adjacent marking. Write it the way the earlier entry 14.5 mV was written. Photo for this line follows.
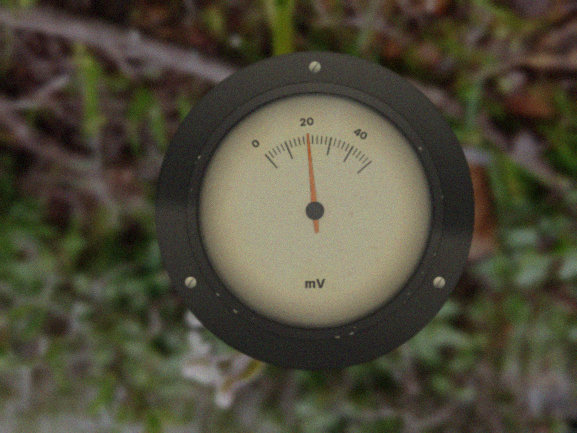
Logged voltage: 20 mV
